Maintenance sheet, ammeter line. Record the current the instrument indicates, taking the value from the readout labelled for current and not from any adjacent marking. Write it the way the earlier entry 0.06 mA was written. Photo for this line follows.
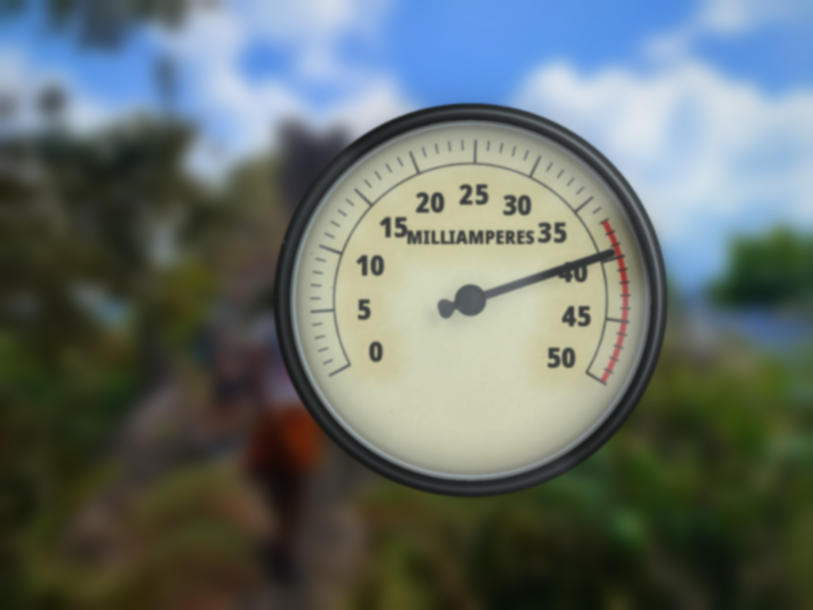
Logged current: 39.5 mA
